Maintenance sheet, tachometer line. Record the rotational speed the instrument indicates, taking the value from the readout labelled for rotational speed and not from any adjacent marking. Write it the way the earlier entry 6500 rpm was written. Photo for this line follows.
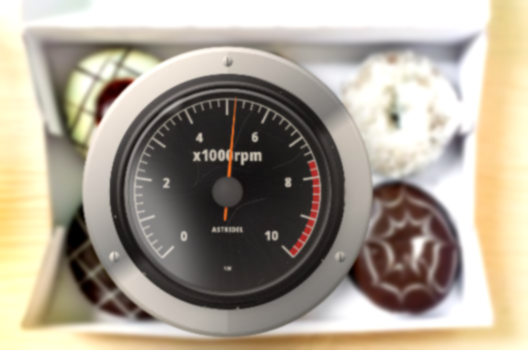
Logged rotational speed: 5200 rpm
